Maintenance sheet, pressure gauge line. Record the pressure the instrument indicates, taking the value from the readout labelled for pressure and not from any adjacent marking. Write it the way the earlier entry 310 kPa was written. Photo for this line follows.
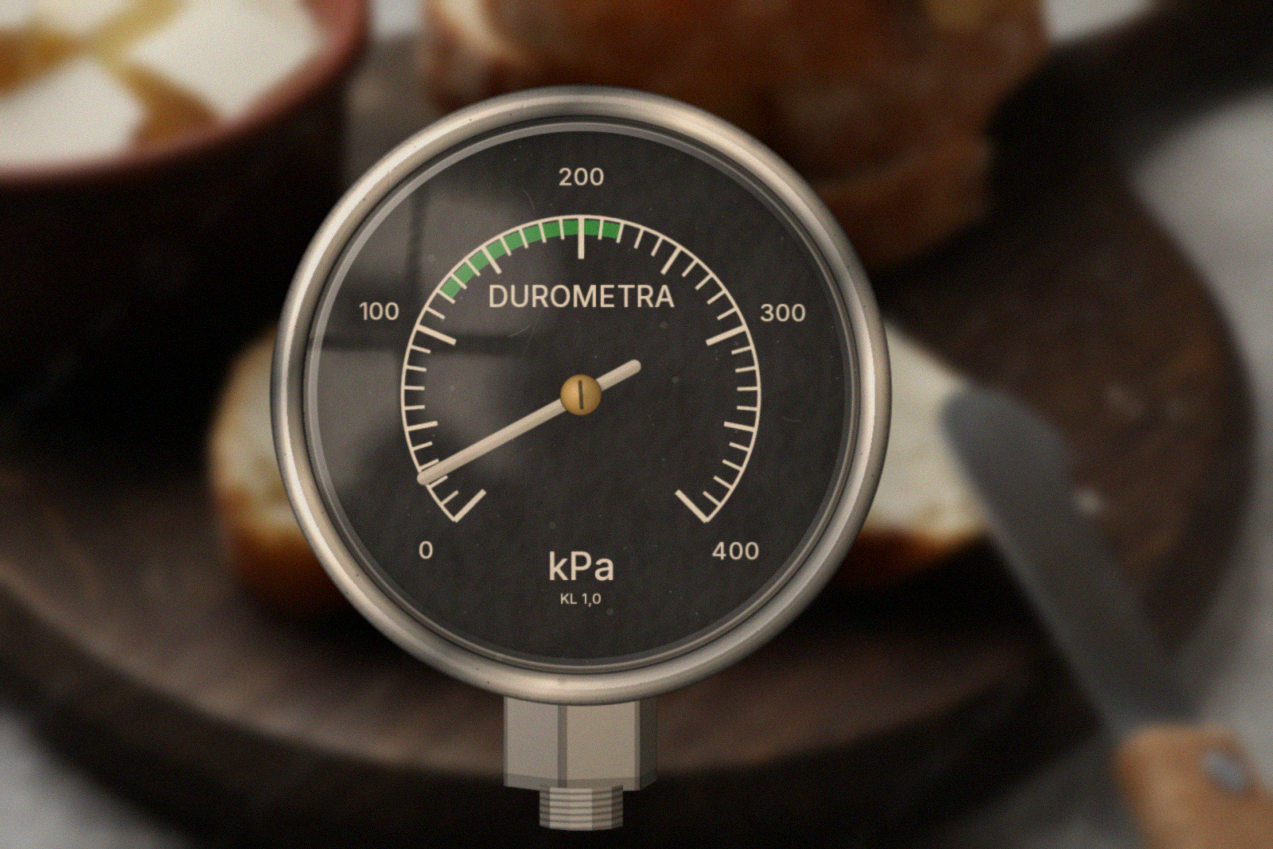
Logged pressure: 25 kPa
